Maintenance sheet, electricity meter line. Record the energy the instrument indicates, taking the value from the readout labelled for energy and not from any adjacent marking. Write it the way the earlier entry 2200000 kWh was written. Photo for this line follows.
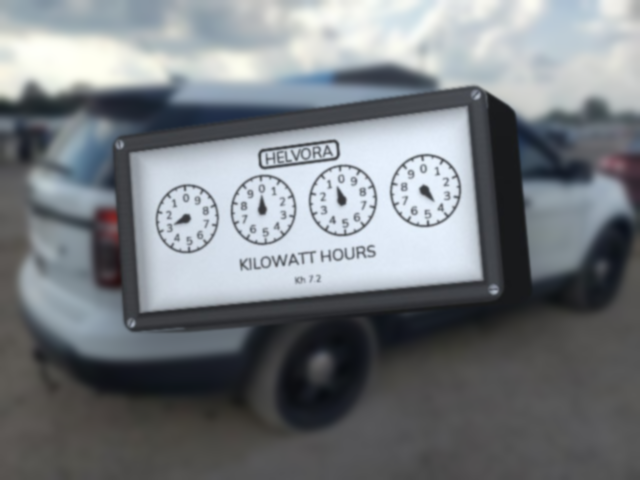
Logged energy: 3004 kWh
